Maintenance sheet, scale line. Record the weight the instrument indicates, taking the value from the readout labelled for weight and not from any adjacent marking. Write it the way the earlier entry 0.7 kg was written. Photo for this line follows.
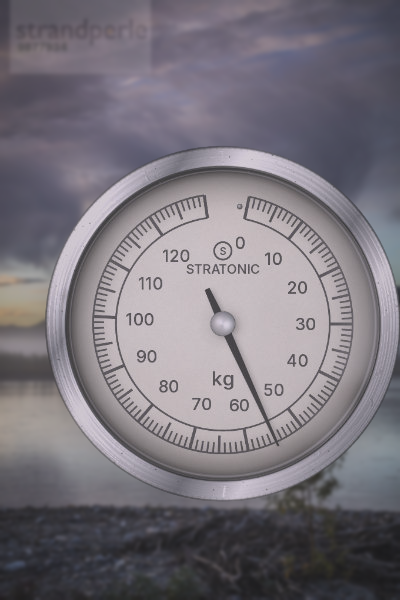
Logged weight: 55 kg
